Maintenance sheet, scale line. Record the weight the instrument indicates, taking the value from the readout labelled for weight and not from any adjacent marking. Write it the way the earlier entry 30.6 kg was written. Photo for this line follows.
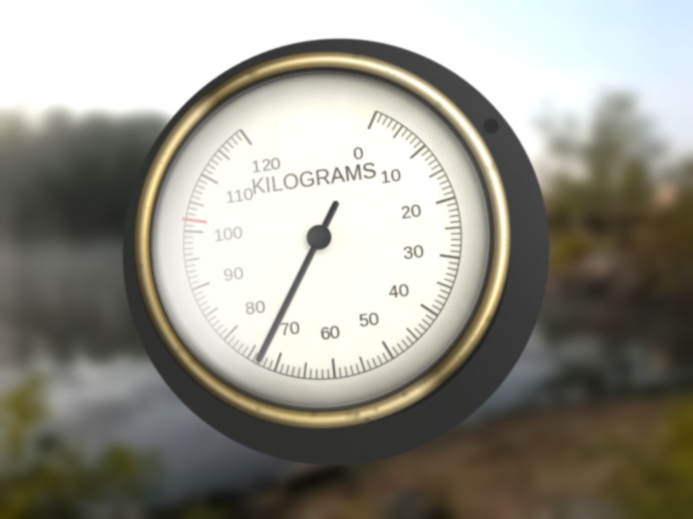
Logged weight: 73 kg
